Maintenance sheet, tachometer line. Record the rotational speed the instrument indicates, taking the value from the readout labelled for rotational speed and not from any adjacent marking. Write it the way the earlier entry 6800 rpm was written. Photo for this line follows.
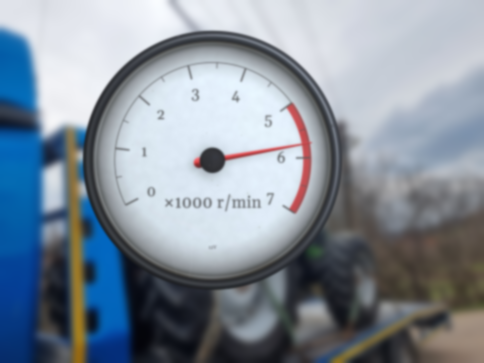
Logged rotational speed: 5750 rpm
